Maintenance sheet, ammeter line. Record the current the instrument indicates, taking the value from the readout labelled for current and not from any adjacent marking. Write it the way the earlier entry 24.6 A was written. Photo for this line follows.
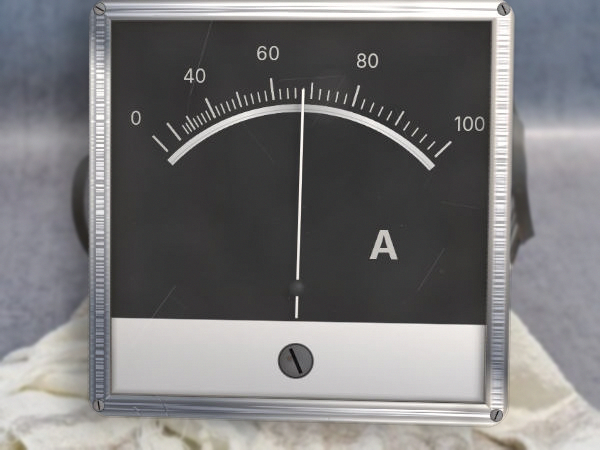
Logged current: 68 A
